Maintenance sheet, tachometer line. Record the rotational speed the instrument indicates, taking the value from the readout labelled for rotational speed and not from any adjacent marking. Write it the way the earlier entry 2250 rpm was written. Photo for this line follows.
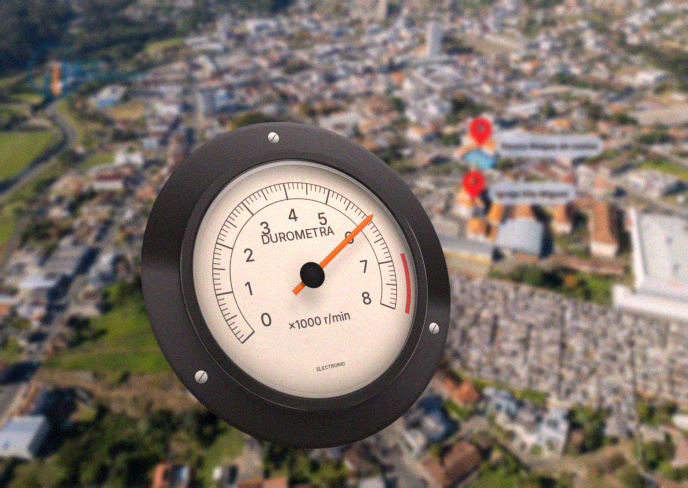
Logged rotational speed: 6000 rpm
